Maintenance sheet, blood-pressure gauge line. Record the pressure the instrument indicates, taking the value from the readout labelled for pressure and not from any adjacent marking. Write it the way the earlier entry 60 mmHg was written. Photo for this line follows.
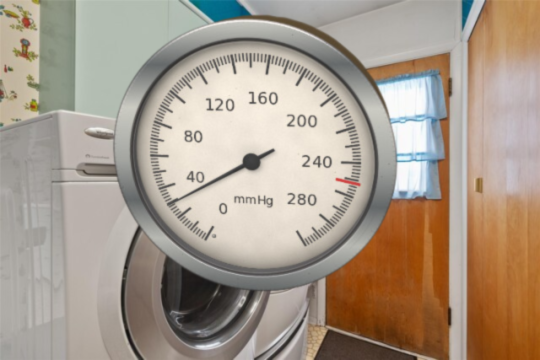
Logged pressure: 30 mmHg
